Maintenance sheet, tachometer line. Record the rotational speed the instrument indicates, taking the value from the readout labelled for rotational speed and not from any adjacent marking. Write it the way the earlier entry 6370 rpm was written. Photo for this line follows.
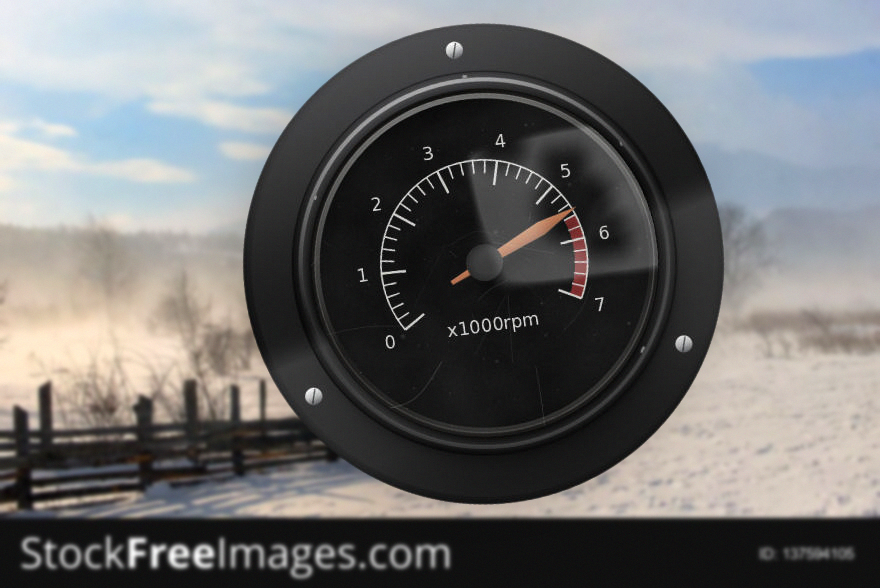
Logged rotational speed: 5500 rpm
